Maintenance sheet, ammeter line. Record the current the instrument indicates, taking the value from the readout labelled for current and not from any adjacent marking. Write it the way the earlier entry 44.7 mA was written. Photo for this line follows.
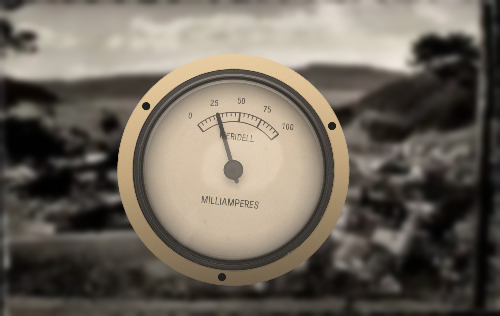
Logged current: 25 mA
